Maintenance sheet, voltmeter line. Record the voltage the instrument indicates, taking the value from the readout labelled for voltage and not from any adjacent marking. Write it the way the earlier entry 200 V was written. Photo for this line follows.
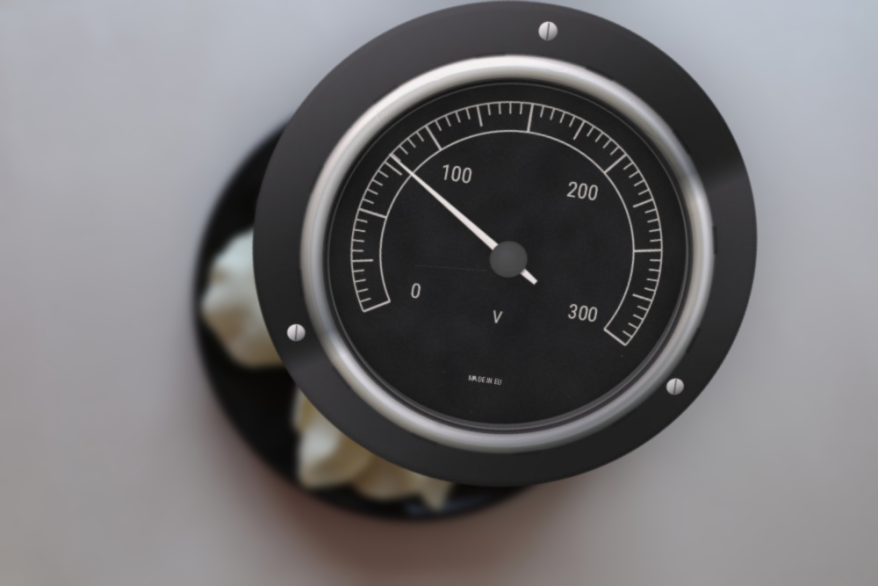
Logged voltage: 80 V
